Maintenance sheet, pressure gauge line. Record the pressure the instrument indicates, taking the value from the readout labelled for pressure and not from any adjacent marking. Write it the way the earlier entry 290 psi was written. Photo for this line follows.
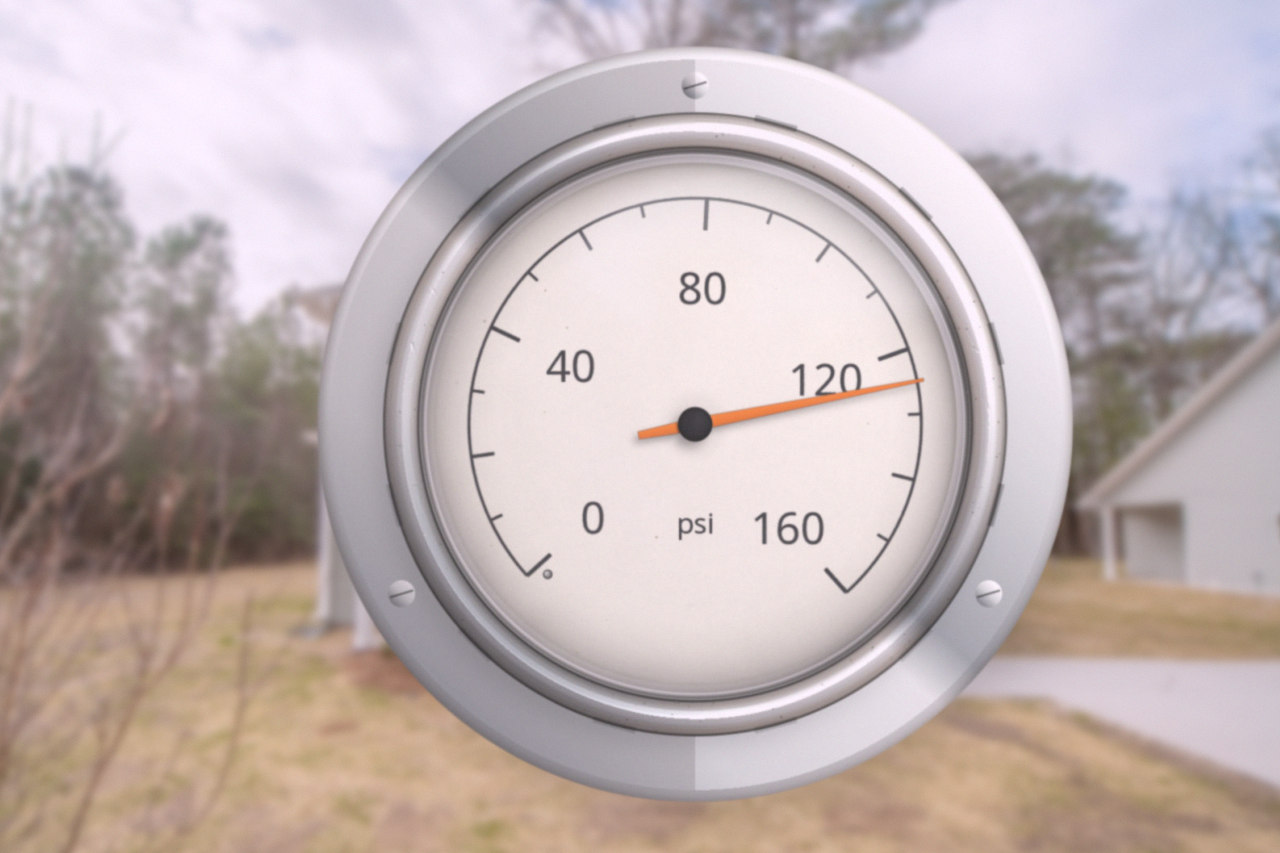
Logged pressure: 125 psi
